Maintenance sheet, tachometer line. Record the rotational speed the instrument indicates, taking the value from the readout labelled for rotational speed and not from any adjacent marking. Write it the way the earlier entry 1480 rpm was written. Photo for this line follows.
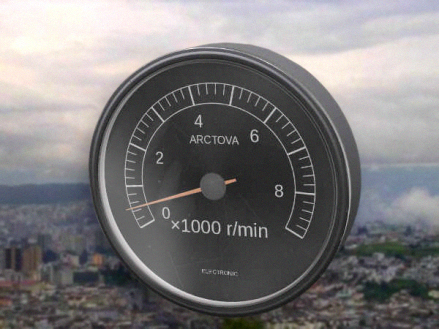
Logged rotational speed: 500 rpm
